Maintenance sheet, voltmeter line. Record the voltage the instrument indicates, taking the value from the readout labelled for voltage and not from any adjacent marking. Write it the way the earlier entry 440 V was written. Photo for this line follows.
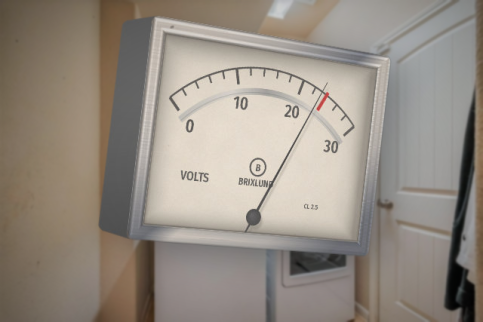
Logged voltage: 23 V
